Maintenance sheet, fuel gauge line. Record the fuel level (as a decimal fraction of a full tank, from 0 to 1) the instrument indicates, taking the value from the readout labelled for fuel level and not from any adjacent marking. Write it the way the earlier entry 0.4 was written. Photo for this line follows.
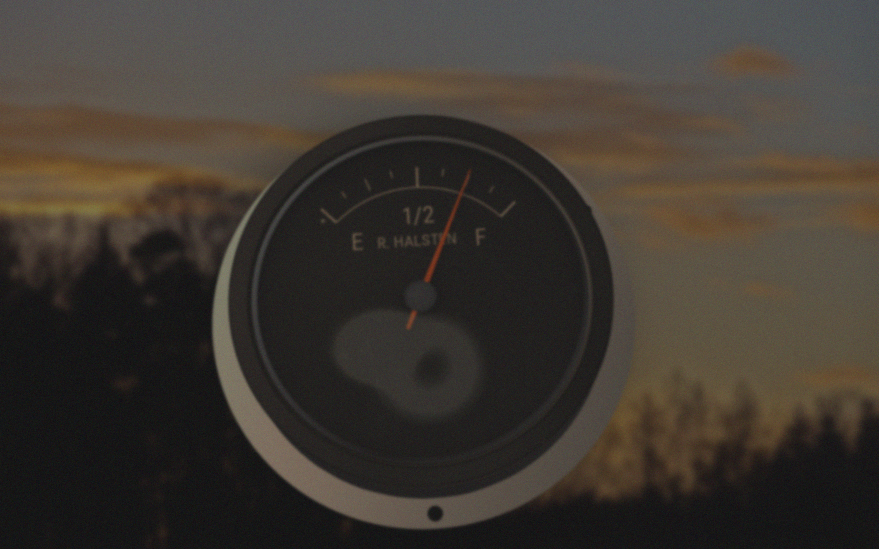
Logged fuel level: 0.75
